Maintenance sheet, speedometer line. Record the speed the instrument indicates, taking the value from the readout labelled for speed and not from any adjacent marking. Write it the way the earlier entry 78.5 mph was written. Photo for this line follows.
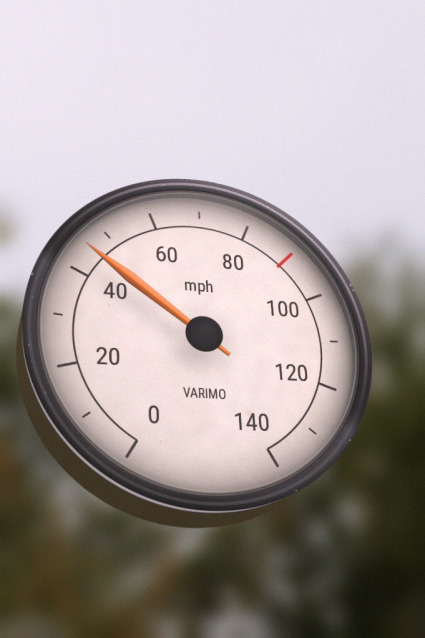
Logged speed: 45 mph
